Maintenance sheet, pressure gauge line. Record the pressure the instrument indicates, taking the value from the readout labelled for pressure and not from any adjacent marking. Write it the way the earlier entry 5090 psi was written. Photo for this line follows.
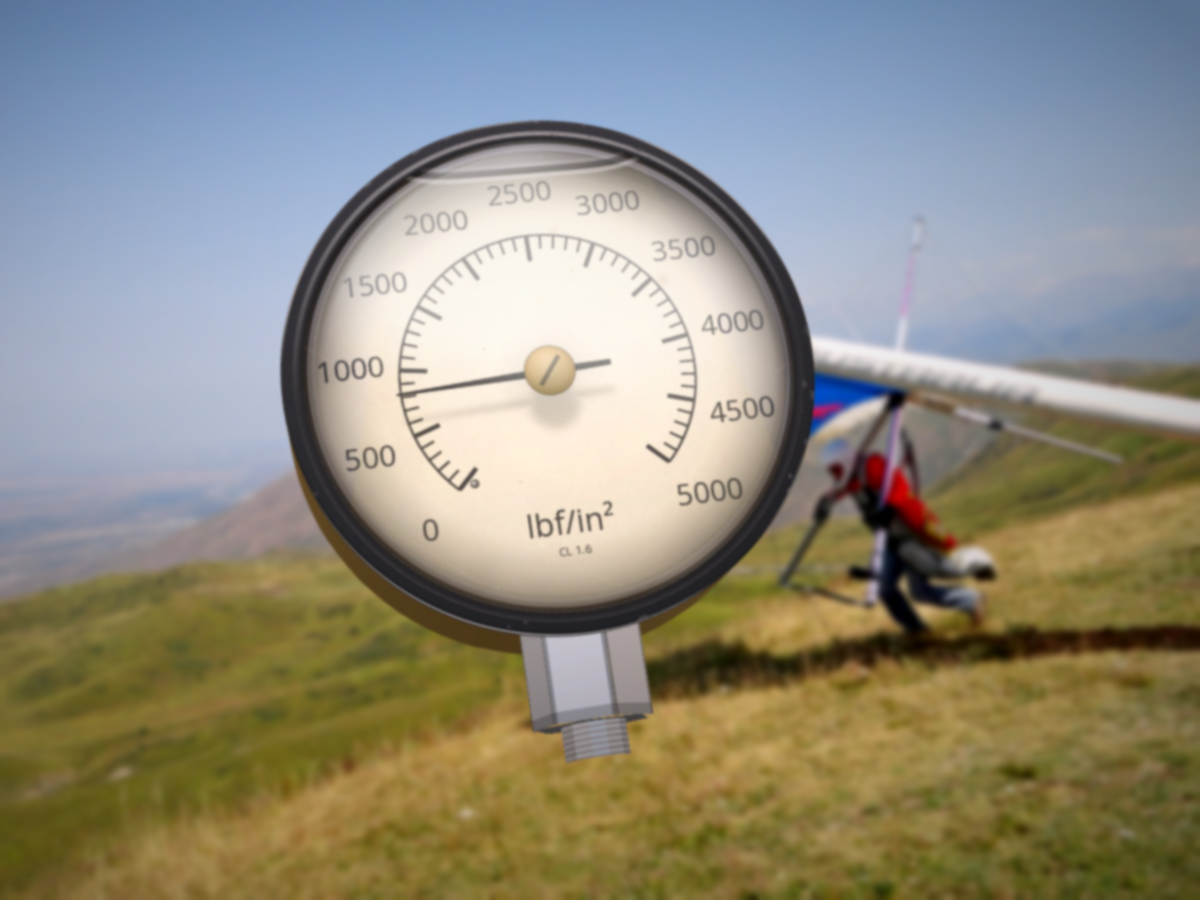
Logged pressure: 800 psi
